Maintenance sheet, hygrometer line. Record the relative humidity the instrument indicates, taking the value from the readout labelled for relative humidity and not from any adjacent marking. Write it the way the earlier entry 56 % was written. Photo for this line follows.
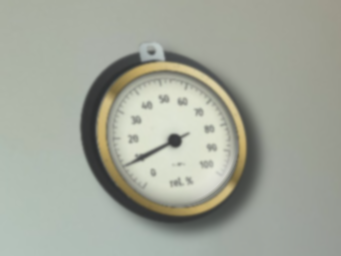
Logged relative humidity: 10 %
